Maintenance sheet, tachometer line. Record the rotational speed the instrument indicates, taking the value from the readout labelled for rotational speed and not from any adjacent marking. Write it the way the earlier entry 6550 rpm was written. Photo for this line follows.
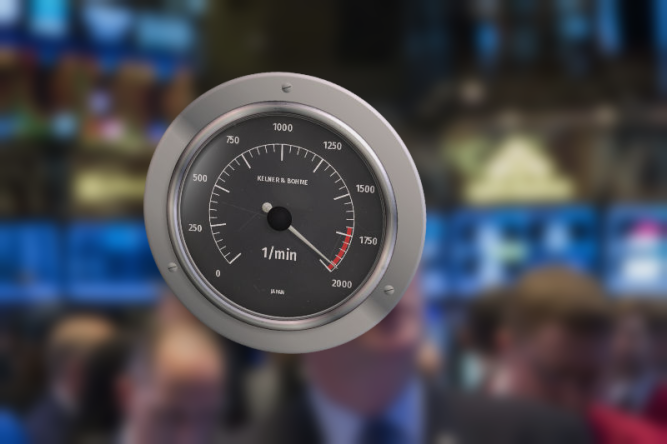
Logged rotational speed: 1950 rpm
